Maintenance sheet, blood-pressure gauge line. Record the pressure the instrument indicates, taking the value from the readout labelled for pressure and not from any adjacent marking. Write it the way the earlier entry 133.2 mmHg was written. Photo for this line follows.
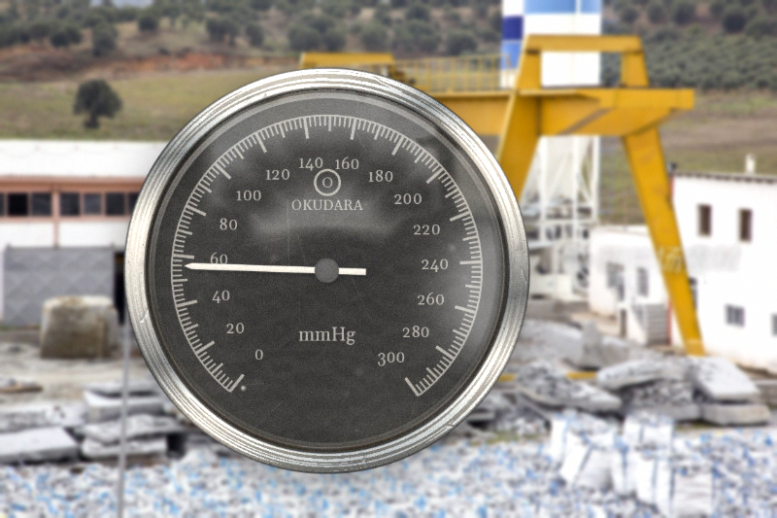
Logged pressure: 56 mmHg
